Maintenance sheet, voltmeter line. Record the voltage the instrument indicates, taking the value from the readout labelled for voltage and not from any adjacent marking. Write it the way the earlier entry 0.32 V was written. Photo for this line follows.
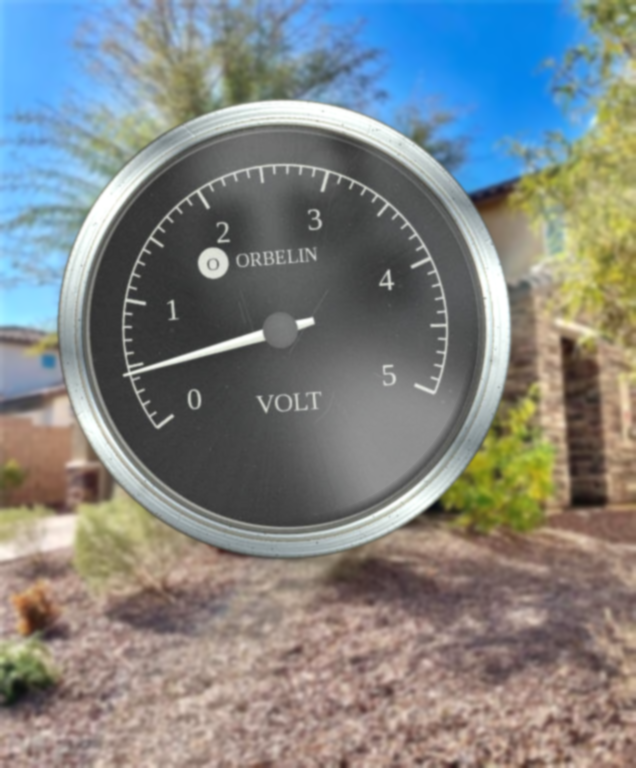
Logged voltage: 0.45 V
